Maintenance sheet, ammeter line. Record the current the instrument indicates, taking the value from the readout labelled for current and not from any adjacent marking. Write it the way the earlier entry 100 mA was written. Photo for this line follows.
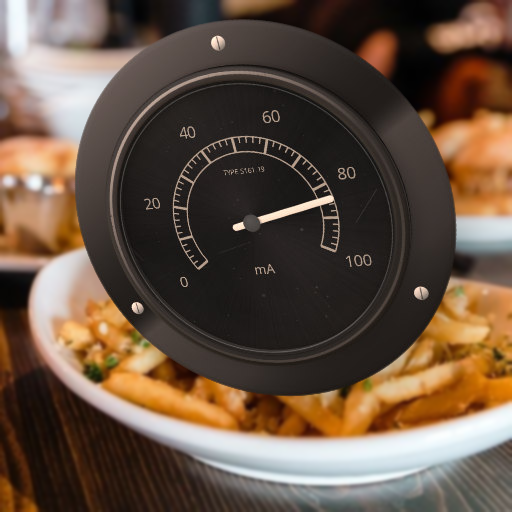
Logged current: 84 mA
